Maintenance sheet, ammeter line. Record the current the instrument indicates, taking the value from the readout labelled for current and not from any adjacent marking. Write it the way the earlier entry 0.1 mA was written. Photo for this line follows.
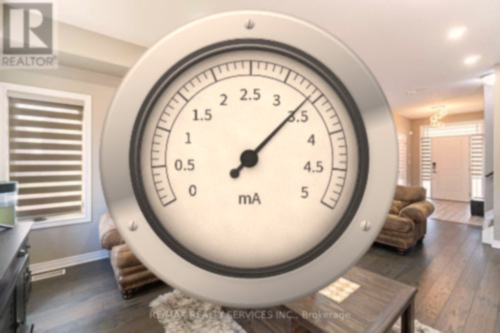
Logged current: 3.4 mA
